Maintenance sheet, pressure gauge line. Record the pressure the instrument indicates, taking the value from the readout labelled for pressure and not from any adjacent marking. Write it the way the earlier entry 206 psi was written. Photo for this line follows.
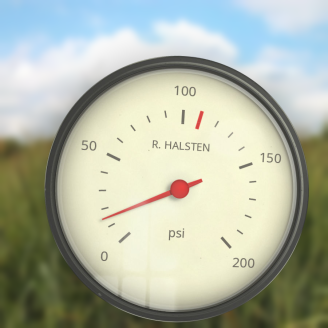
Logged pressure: 15 psi
